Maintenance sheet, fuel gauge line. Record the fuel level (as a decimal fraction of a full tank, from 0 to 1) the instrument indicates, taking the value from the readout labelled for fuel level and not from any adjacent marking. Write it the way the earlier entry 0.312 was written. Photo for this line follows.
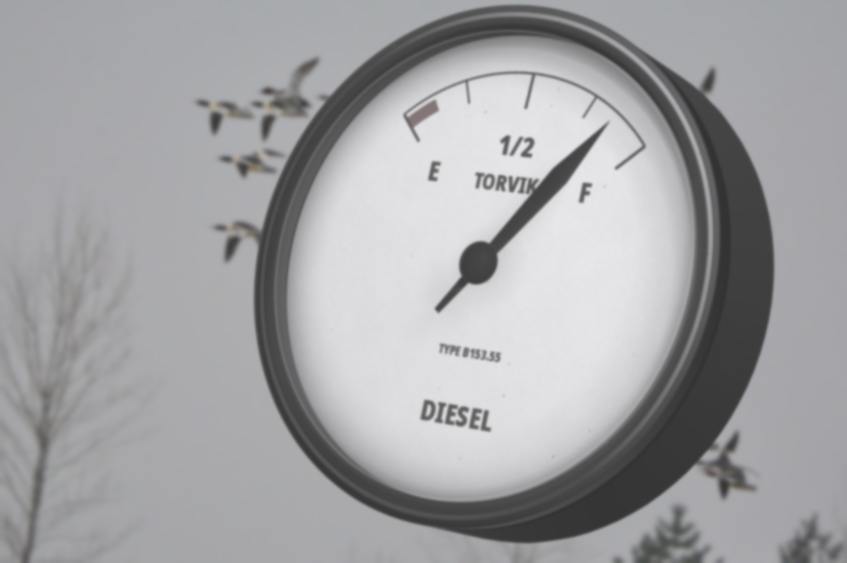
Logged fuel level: 0.875
